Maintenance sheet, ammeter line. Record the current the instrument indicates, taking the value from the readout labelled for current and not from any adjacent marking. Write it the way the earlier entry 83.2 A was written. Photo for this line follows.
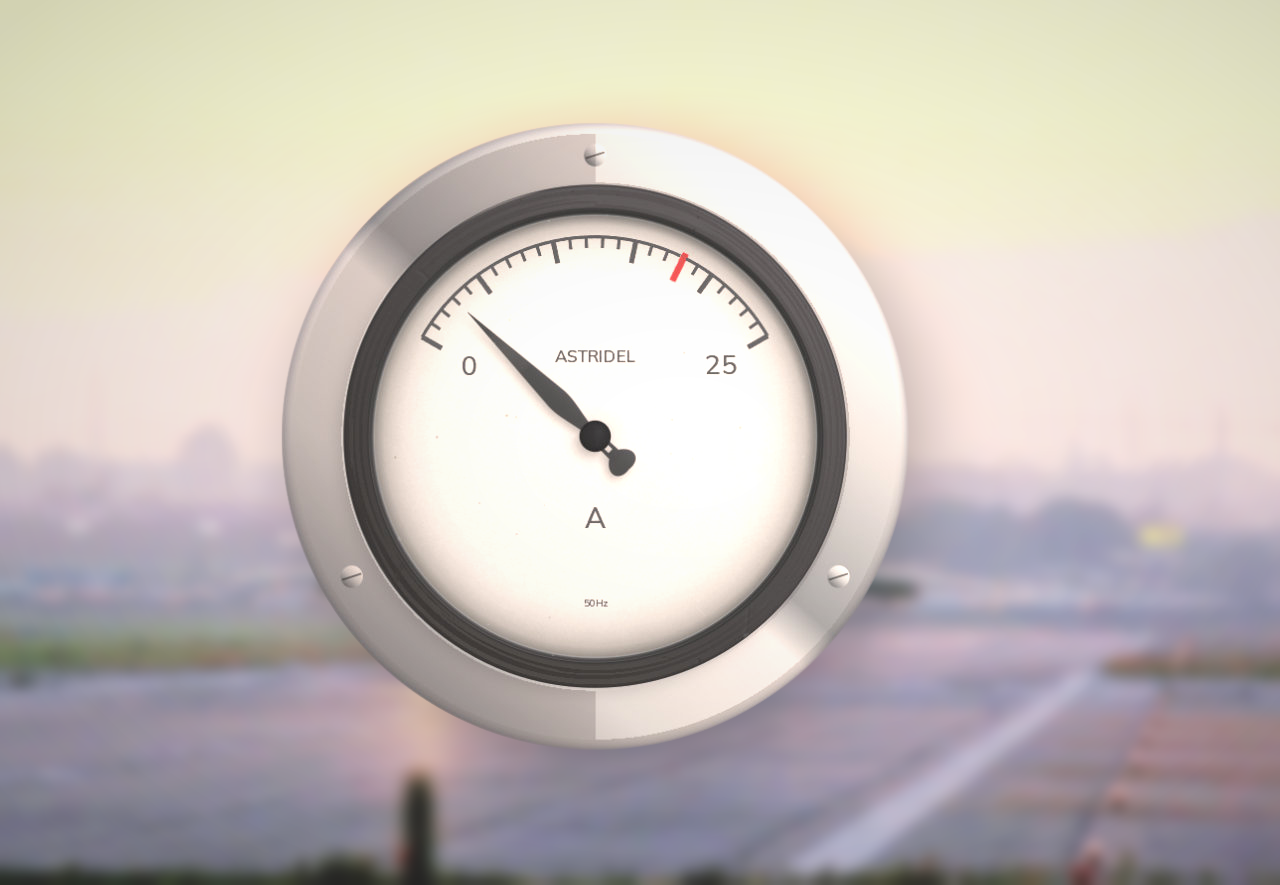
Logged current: 3 A
